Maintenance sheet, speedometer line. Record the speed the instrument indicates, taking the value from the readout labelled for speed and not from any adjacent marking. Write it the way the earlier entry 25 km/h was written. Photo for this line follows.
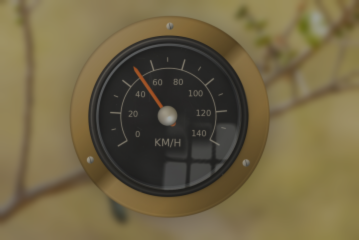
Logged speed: 50 km/h
